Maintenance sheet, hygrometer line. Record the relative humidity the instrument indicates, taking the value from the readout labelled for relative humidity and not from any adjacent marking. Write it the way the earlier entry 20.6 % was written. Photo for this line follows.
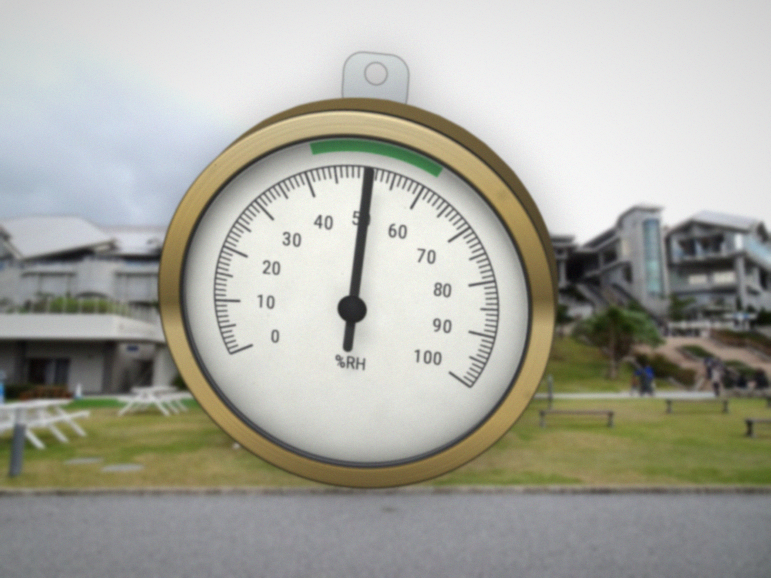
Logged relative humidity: 51 %
